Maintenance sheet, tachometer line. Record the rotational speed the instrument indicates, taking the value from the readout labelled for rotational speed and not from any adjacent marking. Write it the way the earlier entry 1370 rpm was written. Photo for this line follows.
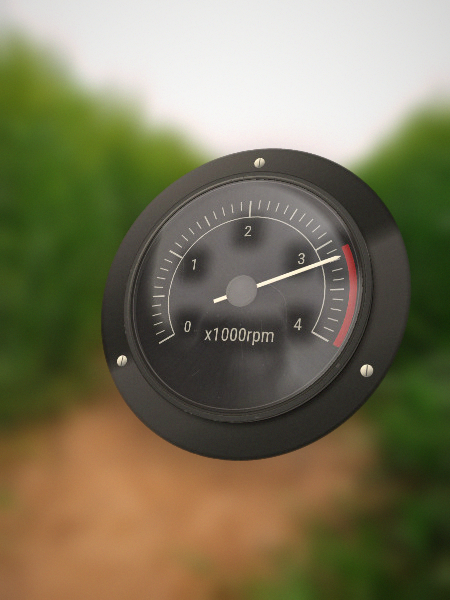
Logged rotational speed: 3200 rpm
